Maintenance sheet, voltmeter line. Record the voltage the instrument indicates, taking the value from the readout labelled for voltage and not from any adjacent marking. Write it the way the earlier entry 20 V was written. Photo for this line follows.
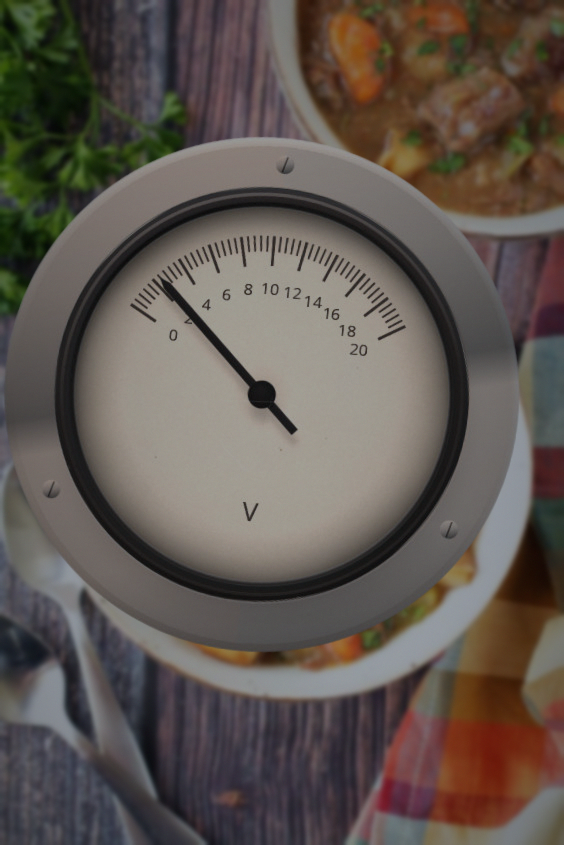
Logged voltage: 2.4 V
